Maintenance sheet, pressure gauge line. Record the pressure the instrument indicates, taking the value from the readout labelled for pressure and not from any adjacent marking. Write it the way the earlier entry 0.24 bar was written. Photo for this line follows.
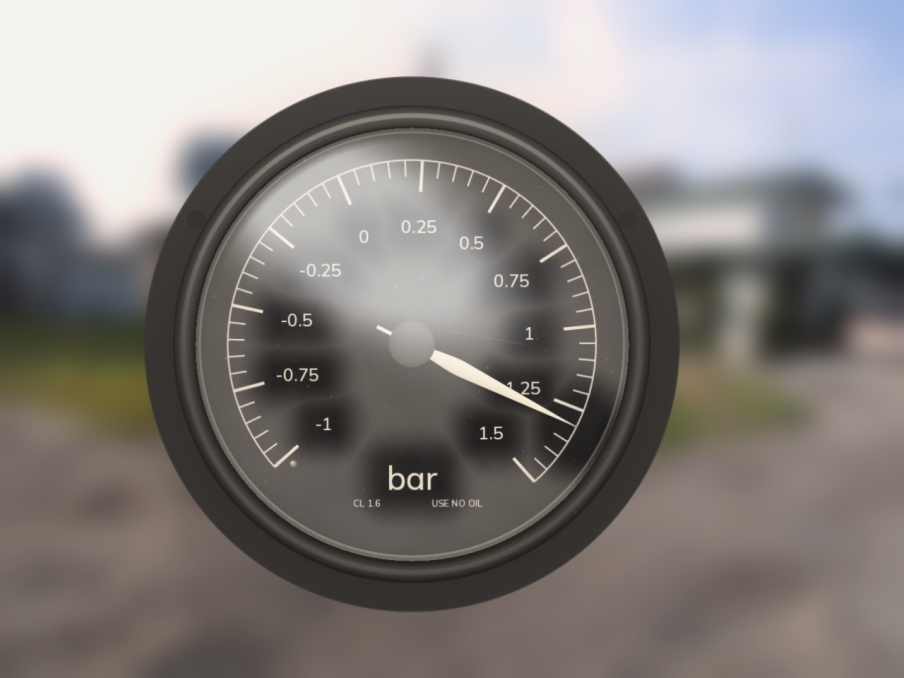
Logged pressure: 1.3 bar
